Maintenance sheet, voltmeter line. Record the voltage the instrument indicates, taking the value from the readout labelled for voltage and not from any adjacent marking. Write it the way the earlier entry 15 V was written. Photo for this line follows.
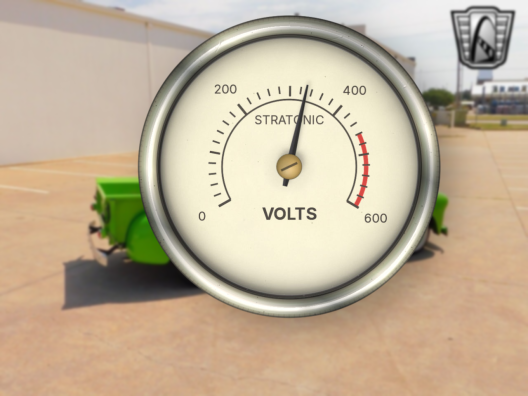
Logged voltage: 330 V
